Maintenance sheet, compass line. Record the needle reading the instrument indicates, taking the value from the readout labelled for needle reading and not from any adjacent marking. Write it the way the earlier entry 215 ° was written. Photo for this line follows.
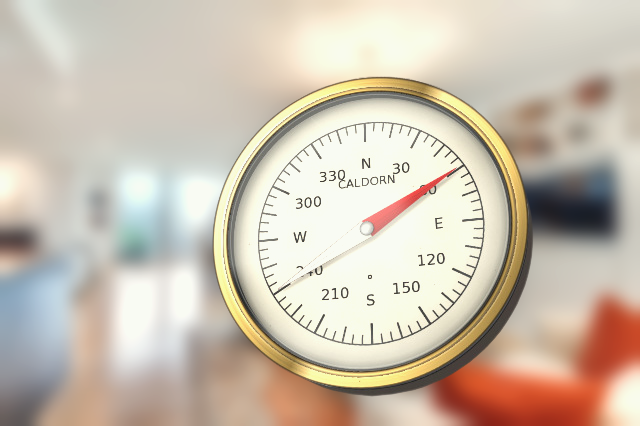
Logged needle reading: 60 °
